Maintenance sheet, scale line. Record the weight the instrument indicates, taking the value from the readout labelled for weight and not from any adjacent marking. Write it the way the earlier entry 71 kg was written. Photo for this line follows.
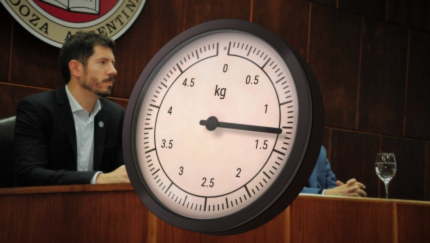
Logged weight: 1.3 kg
